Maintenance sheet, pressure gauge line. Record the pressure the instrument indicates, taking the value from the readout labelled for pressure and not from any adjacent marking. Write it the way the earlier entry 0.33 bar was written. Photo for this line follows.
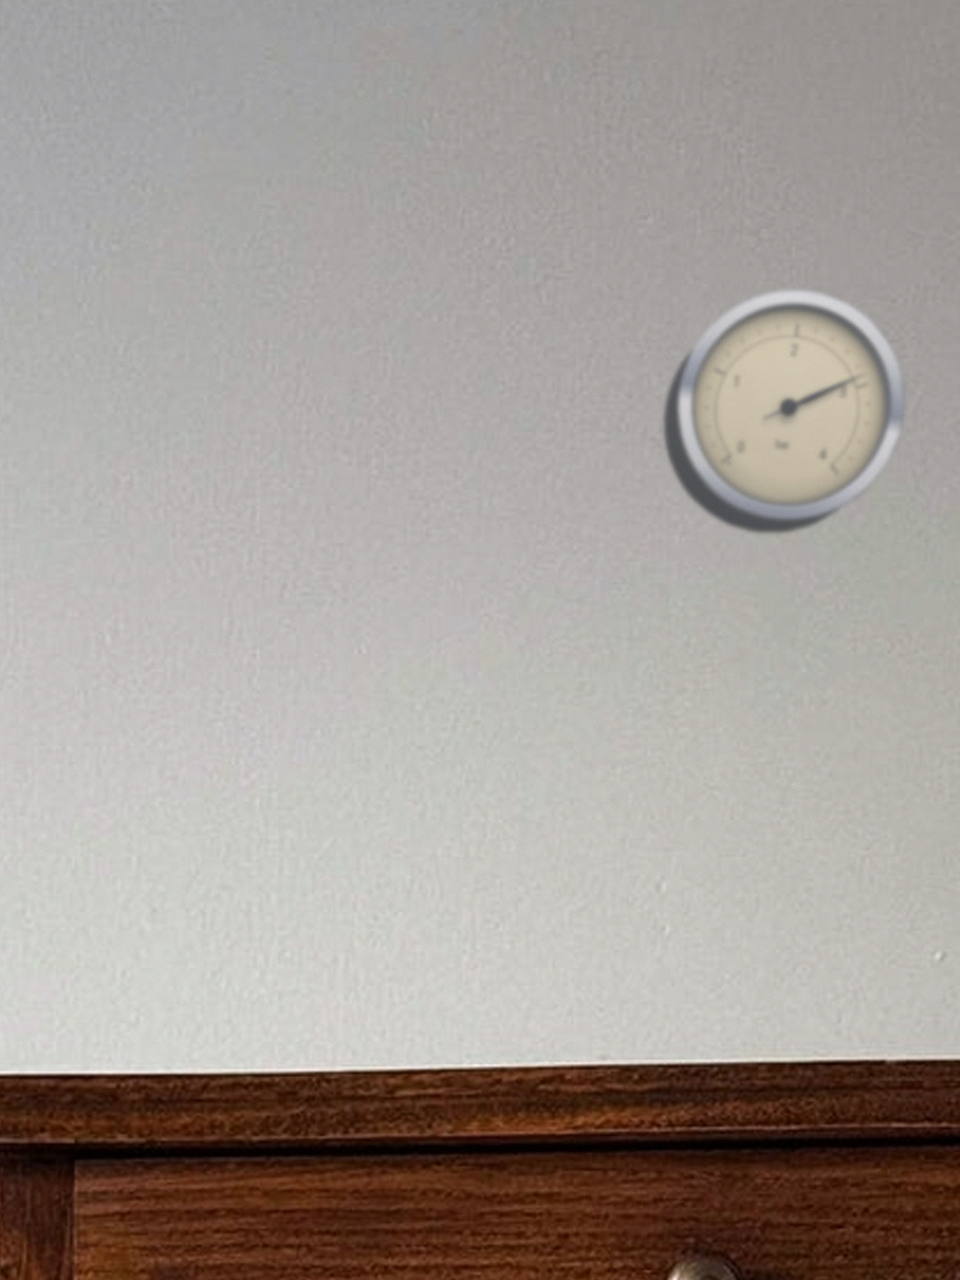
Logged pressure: 2.9 bar
